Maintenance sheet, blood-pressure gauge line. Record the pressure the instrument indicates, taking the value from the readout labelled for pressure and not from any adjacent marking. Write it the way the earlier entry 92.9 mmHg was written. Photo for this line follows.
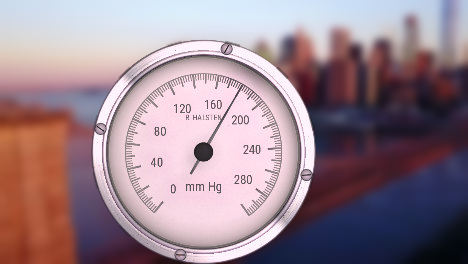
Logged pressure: 180 mmHg
